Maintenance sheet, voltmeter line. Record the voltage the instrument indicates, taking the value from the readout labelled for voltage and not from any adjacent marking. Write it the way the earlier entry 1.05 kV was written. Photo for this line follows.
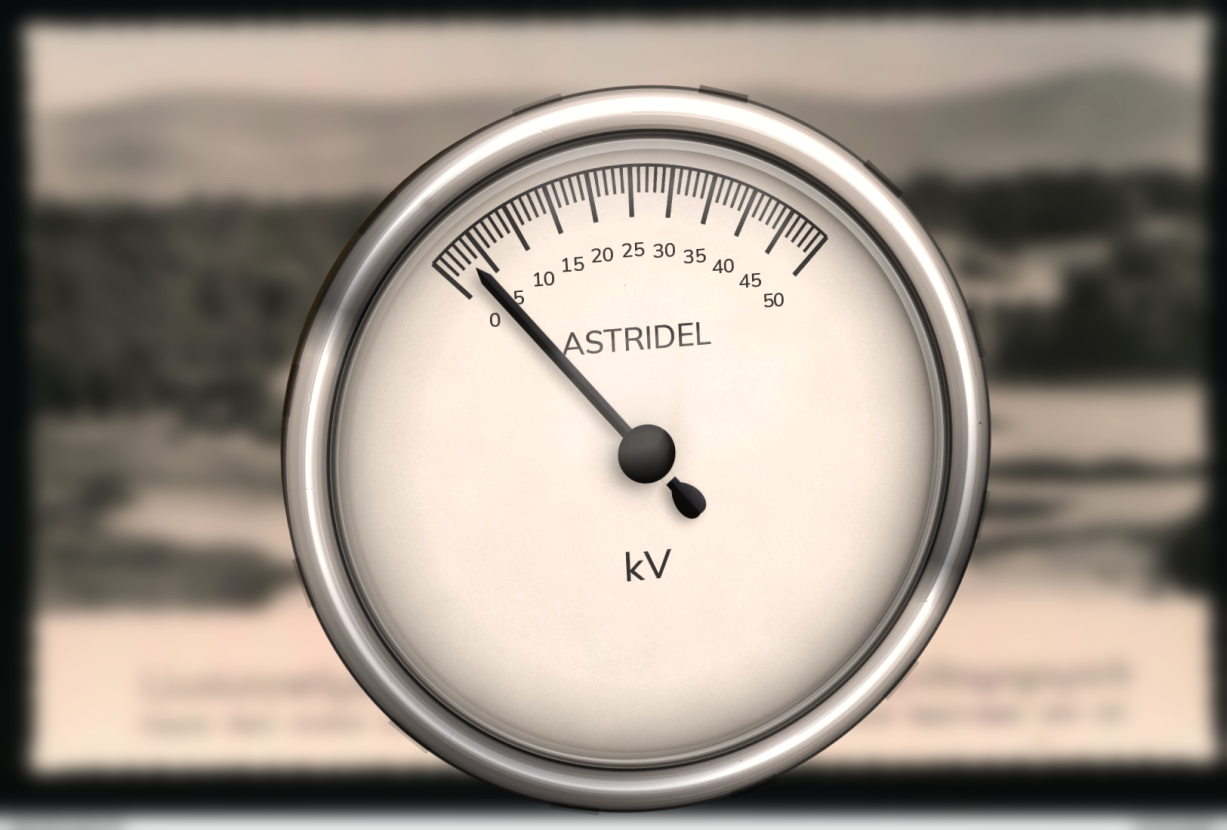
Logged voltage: 3 kV
